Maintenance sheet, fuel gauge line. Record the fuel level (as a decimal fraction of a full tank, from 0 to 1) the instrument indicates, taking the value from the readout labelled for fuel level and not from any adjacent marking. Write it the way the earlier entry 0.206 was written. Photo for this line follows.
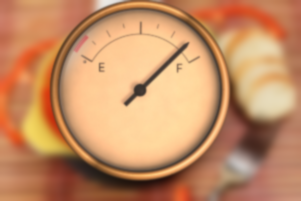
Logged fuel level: 0.875
